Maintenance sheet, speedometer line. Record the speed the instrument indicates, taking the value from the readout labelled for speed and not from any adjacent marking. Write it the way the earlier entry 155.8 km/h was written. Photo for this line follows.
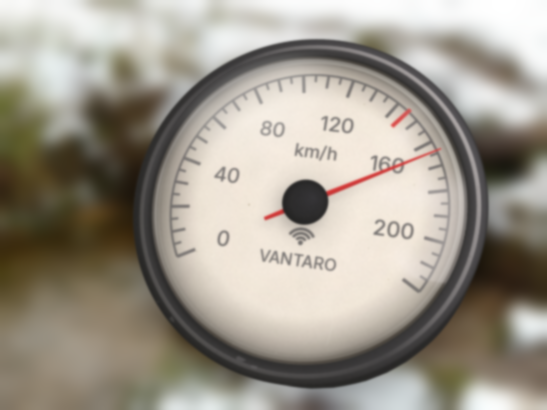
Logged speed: 165 km/h
